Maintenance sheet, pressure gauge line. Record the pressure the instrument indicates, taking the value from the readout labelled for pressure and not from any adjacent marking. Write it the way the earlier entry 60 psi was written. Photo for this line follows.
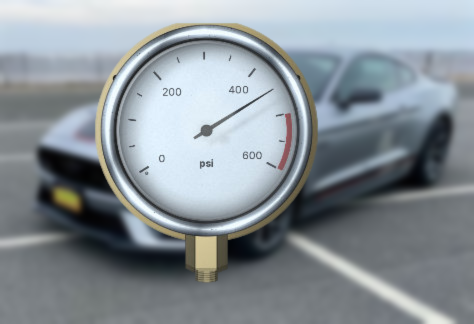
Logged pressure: 450 psi
